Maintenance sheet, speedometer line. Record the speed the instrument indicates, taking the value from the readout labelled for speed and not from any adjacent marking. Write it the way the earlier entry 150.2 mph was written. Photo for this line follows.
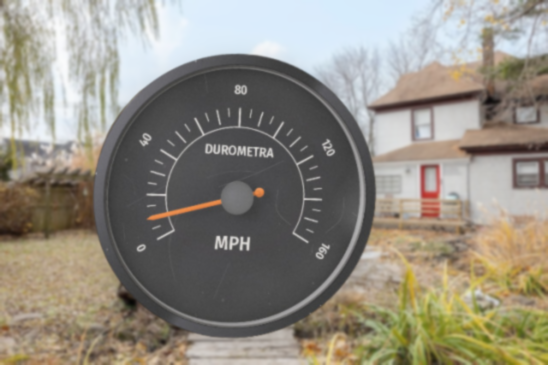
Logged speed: 10 mph
